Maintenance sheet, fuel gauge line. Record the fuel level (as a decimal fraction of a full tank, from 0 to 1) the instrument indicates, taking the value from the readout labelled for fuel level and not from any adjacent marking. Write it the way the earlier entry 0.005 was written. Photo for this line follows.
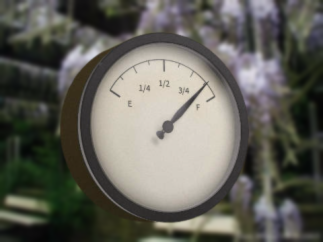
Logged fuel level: 0.875
